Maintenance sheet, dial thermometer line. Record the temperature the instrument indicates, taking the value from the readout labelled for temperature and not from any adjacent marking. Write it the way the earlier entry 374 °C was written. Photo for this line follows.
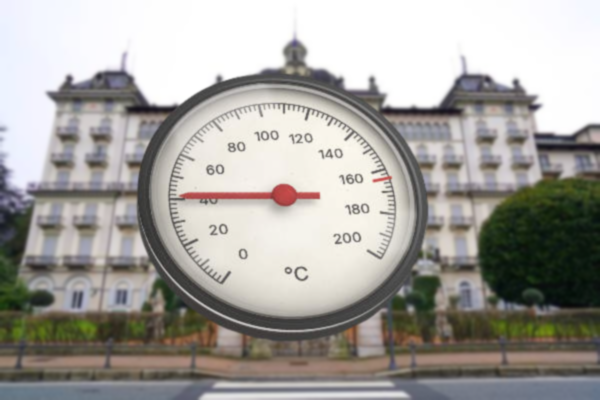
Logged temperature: 40 °C
